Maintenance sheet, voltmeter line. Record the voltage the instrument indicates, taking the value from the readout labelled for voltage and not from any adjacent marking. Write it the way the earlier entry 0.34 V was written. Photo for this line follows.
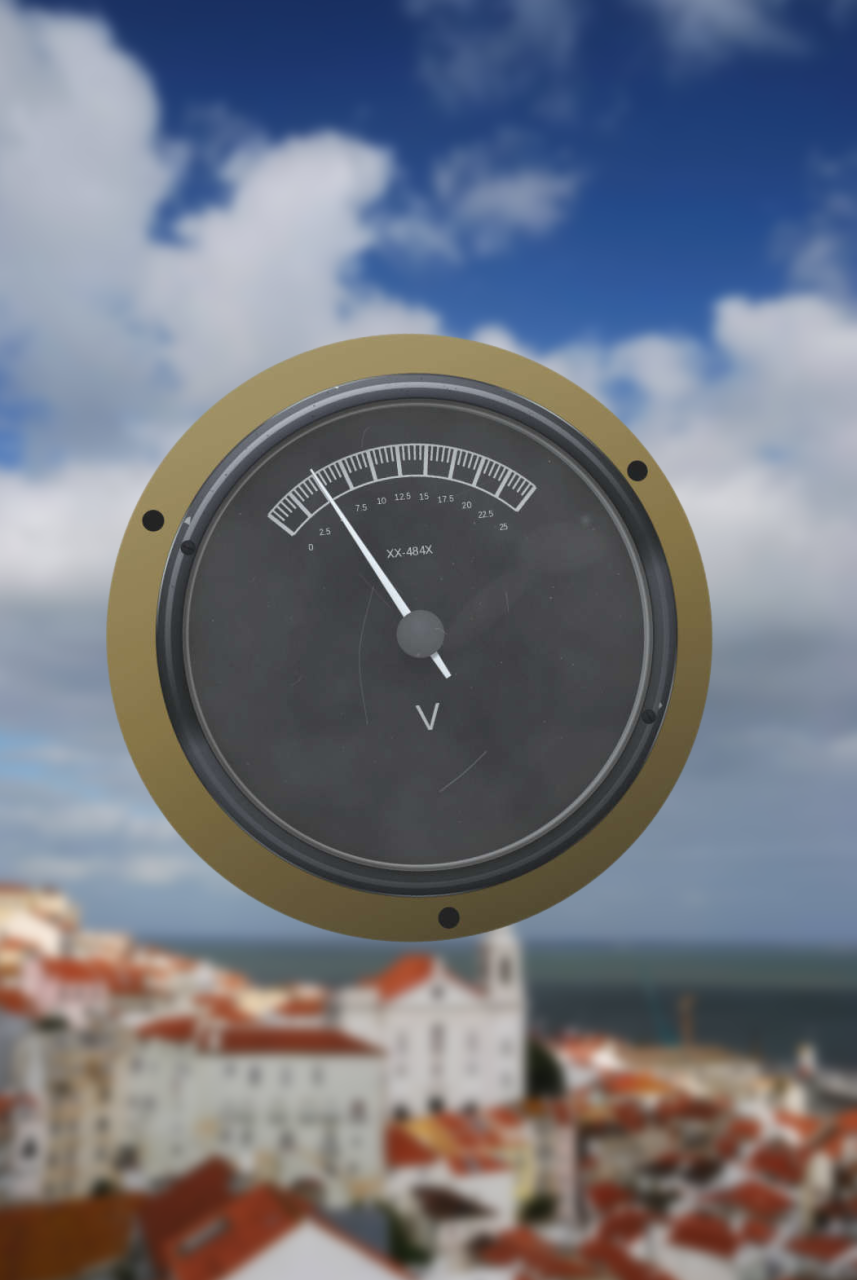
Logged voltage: 5 V
